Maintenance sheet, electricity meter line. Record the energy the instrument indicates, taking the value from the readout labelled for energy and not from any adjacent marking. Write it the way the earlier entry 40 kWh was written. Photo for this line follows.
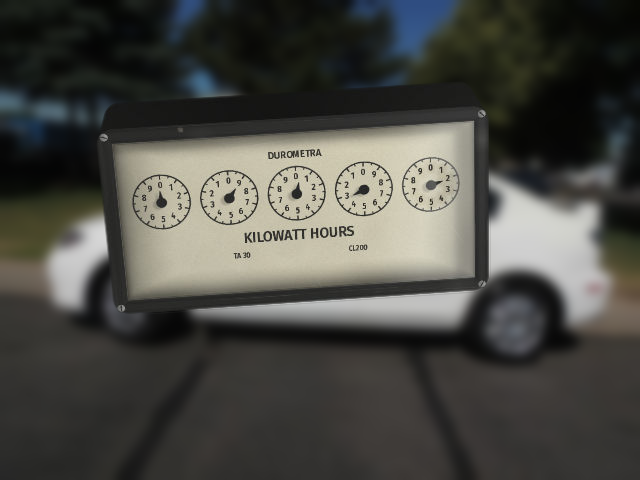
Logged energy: 99032 kWh
